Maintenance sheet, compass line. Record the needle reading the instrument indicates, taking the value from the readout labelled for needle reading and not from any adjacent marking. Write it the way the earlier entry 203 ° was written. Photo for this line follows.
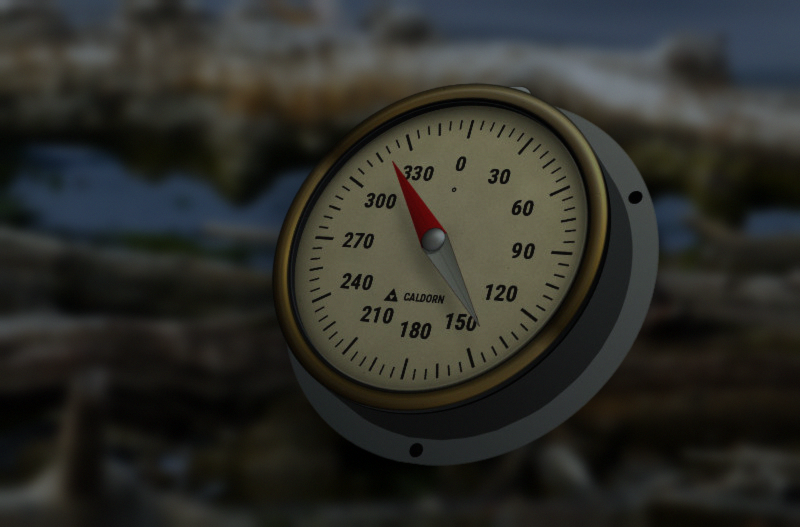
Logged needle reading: 320 °
